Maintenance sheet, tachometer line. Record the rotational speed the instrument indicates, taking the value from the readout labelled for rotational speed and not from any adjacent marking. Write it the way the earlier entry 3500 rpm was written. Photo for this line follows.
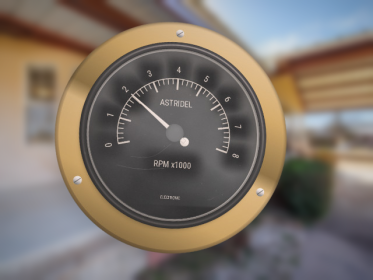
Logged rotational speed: 2000 rpm
